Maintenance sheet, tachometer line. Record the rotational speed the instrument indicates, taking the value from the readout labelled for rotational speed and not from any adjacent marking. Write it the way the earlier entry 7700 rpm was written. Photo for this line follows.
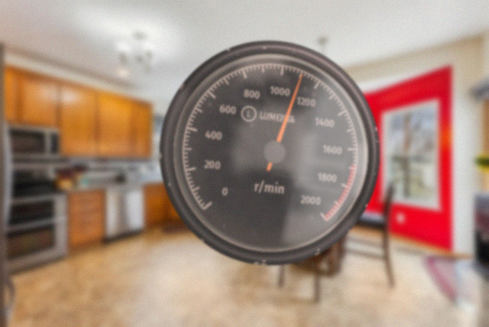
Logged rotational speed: 1100 rpm
